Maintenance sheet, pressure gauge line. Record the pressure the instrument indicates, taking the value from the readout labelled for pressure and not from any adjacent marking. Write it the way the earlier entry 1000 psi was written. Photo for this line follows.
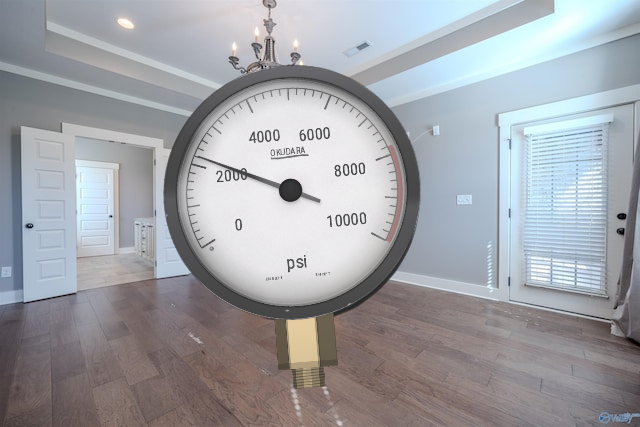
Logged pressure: 2200 psi
